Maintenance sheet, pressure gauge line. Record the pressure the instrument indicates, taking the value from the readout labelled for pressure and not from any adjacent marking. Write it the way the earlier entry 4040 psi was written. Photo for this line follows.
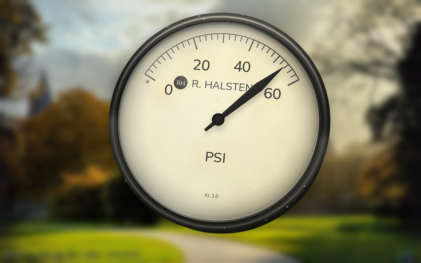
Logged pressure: 54 psi
